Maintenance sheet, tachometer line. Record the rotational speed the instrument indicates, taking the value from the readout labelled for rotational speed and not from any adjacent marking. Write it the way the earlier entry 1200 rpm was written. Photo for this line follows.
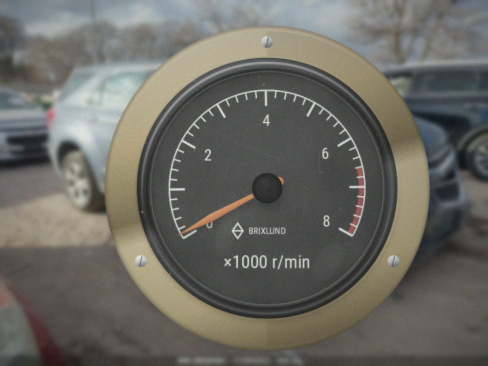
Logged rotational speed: 100 rpm
